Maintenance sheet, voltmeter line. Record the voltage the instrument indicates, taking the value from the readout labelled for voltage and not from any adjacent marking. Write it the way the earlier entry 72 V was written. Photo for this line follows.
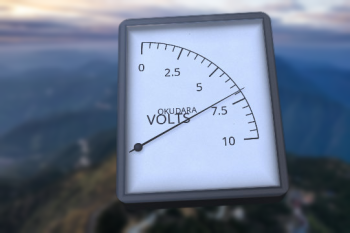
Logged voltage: 7 V
